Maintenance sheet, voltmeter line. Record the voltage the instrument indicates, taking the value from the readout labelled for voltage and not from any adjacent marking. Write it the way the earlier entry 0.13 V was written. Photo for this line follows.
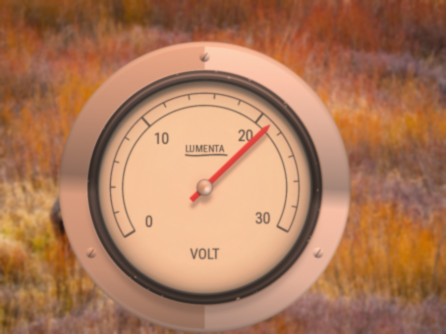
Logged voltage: 21 V
